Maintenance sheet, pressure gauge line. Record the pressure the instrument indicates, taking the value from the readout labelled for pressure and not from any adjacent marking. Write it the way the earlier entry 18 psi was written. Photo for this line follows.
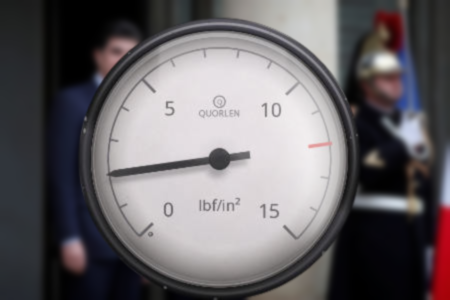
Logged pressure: 2 psi
